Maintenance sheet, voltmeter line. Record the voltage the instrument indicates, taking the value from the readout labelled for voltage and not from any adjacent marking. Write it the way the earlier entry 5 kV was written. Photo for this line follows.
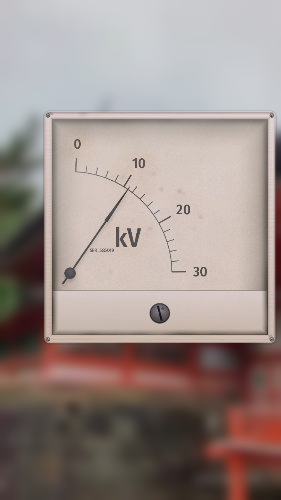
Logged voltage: 11 kV
